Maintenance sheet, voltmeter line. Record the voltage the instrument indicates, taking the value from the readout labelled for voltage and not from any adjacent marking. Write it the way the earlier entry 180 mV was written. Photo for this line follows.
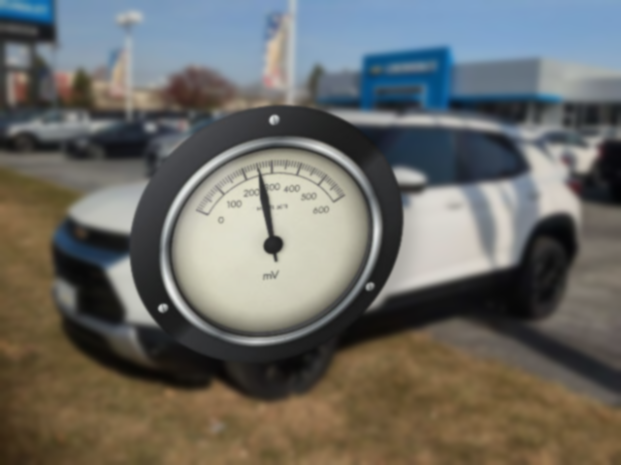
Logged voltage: 250 mV
